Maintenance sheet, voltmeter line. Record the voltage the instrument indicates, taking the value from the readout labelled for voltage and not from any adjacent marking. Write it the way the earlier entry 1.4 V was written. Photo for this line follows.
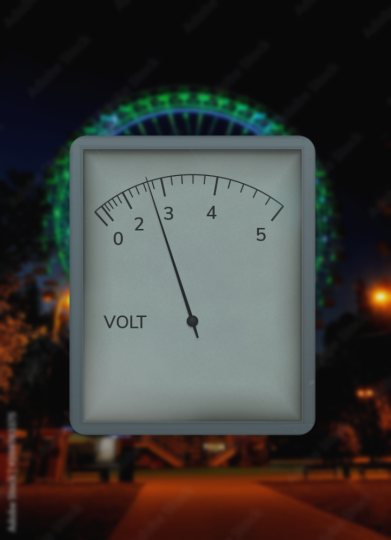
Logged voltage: 2.7 V
